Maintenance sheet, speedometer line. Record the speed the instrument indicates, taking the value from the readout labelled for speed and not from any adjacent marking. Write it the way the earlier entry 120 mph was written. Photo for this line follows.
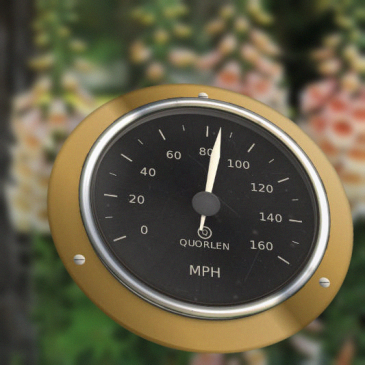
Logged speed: 85 mph
